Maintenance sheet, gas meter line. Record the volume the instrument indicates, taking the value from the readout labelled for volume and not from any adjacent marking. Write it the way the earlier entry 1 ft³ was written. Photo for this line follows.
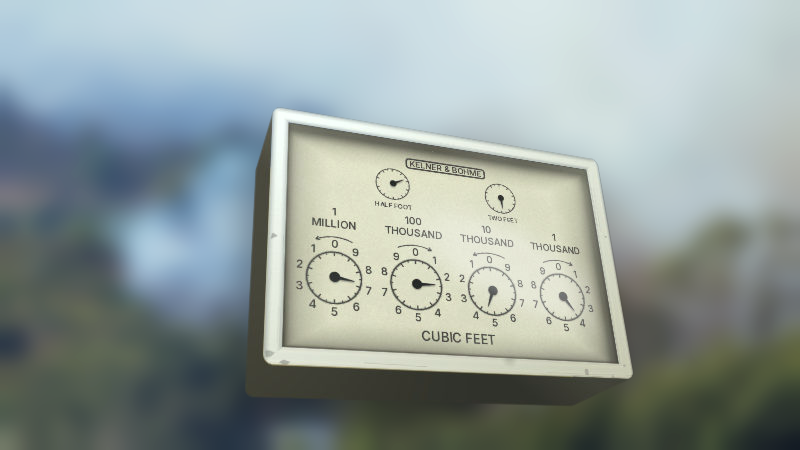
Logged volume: 724400 ft³
